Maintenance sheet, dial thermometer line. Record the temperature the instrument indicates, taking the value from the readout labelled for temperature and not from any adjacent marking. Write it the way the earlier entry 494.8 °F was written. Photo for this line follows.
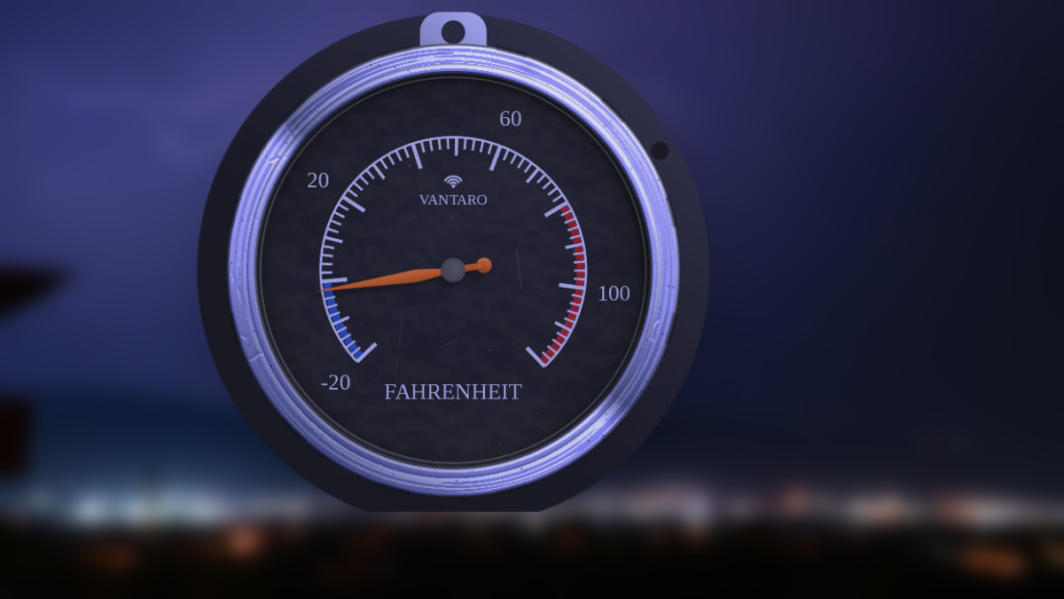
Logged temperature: -2 °F
